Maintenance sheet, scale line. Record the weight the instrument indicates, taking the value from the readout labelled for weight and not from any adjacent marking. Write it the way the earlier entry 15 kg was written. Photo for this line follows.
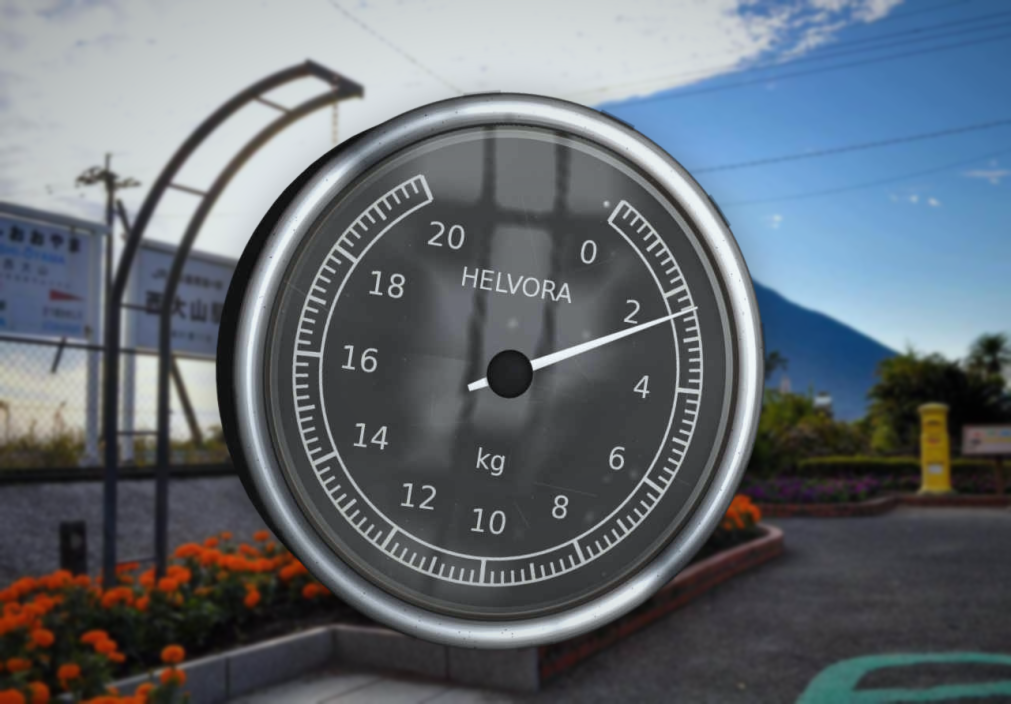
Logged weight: 2.4 kg
